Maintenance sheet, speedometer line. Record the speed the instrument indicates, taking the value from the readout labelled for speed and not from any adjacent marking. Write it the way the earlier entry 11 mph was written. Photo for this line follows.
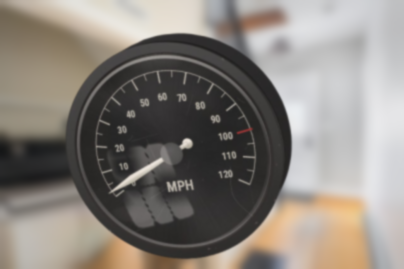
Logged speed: 2.5 mph
